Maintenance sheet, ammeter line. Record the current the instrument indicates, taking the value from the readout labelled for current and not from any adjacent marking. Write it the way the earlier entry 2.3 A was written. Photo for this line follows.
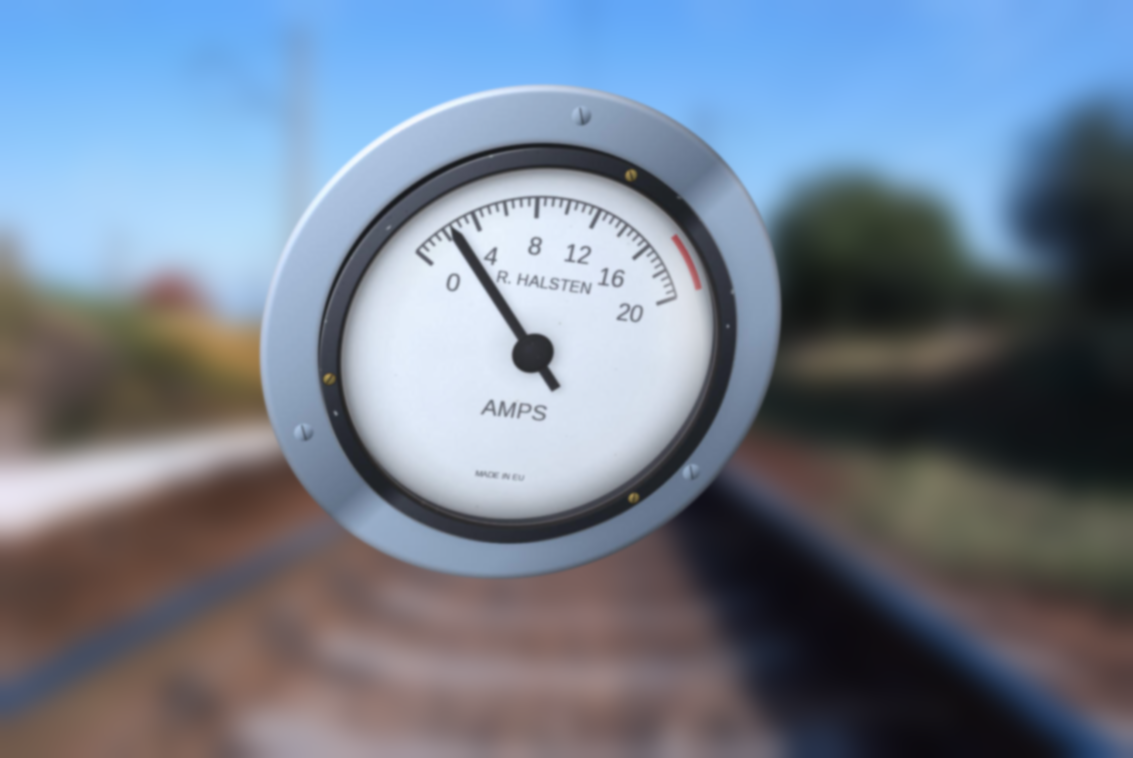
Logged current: 2.5 A
